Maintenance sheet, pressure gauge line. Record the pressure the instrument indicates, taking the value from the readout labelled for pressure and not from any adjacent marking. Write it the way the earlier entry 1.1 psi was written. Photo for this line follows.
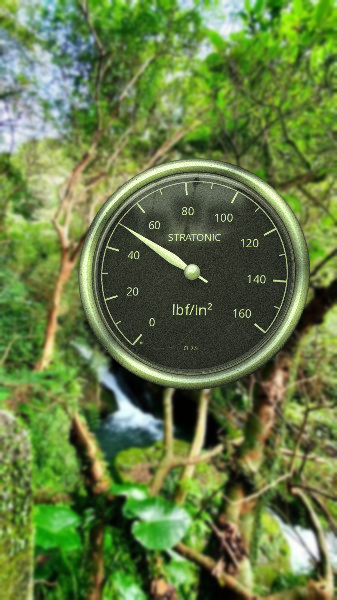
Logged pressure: 50 psi
